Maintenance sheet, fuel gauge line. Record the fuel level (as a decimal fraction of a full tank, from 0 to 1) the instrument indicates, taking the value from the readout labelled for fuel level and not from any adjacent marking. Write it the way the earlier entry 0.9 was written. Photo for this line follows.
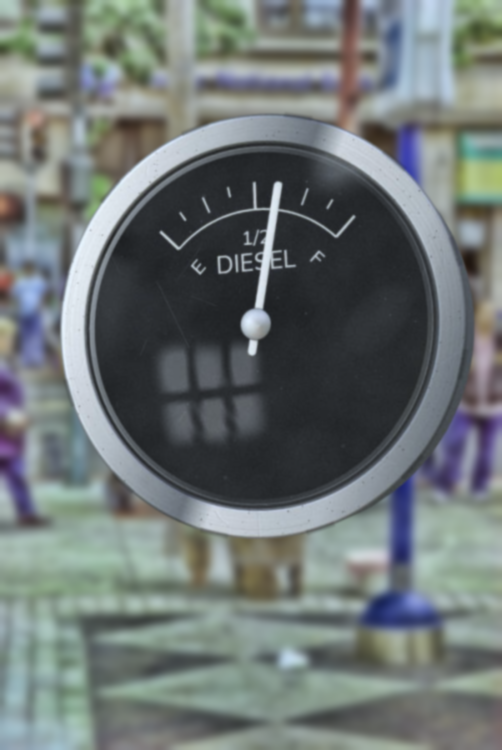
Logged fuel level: 0.625
